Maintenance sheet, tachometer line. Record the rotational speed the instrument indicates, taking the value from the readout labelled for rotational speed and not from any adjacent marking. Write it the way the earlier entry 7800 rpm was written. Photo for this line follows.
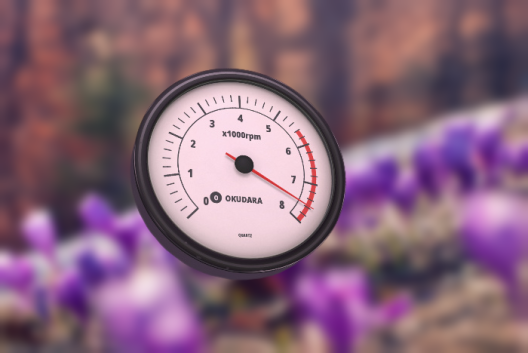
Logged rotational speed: 7600 rpm
